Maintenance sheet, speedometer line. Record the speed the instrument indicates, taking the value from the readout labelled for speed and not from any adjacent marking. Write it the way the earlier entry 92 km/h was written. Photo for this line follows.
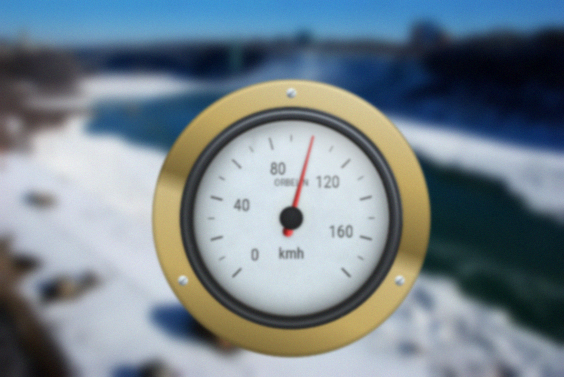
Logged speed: 100 km/h
